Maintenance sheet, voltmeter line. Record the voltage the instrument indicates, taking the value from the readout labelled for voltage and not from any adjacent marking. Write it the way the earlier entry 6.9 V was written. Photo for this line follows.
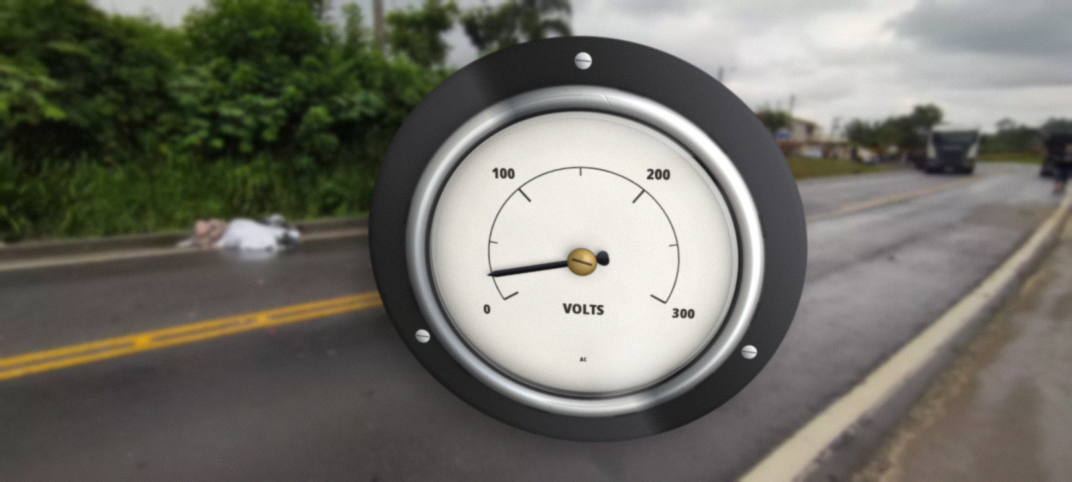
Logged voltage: 25 V
